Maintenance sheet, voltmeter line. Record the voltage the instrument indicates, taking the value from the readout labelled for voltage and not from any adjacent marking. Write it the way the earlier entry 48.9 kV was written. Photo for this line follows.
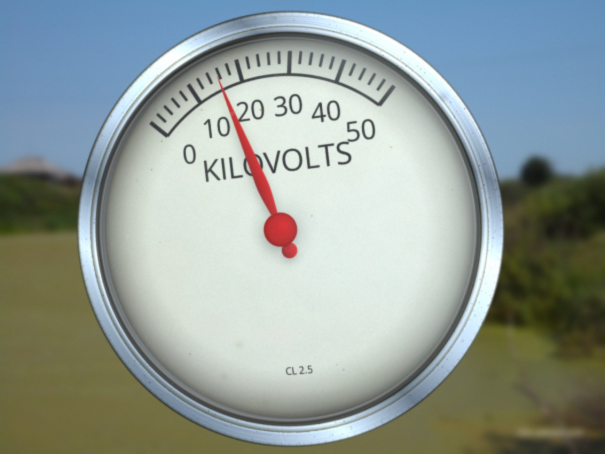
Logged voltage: 16 kV
